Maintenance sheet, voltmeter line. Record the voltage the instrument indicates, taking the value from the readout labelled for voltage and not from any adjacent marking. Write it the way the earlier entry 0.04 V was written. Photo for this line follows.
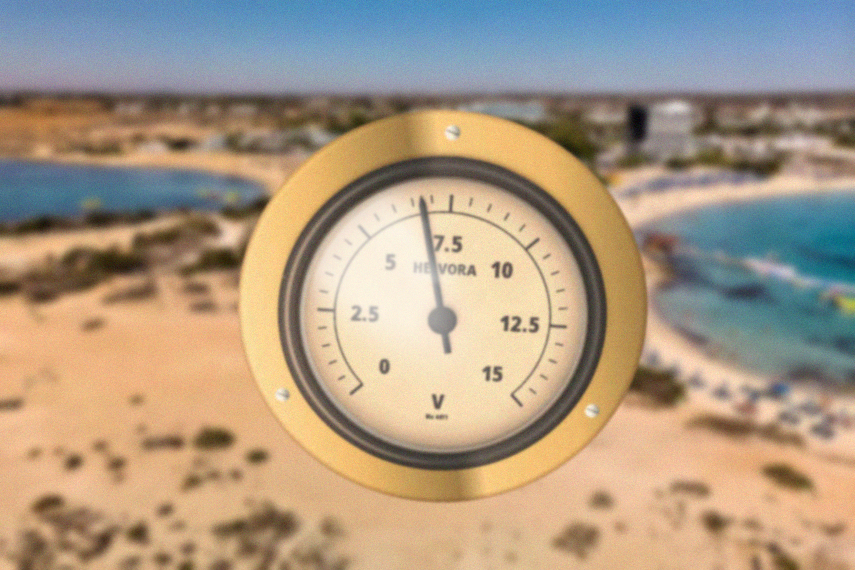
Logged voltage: 6.75 V
